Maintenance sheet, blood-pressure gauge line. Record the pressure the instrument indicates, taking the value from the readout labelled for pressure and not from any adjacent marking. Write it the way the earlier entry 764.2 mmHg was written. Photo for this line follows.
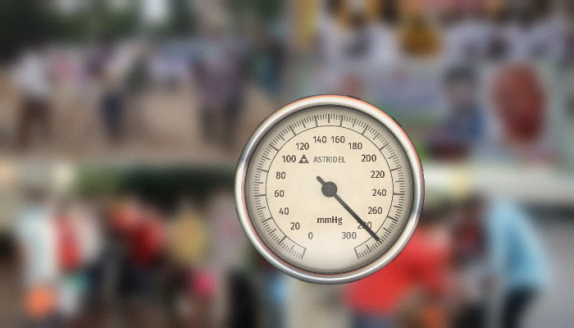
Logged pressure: 280 mmHg
